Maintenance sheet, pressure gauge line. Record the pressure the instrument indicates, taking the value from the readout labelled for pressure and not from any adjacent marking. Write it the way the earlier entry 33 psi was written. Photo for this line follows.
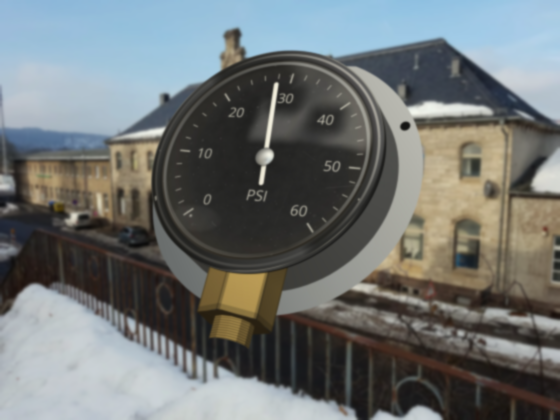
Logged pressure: 28 psi
